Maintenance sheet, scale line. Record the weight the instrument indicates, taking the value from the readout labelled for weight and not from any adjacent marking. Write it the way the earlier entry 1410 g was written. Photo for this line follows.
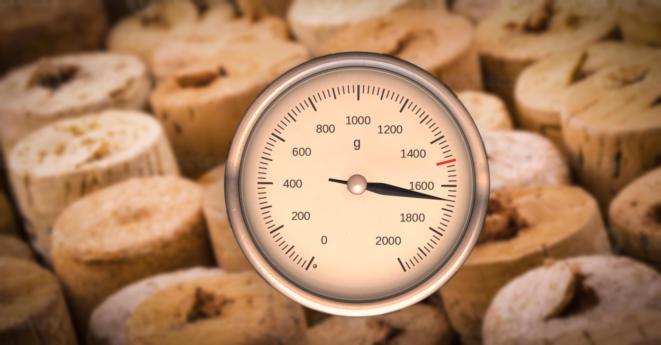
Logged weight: 1660 g
